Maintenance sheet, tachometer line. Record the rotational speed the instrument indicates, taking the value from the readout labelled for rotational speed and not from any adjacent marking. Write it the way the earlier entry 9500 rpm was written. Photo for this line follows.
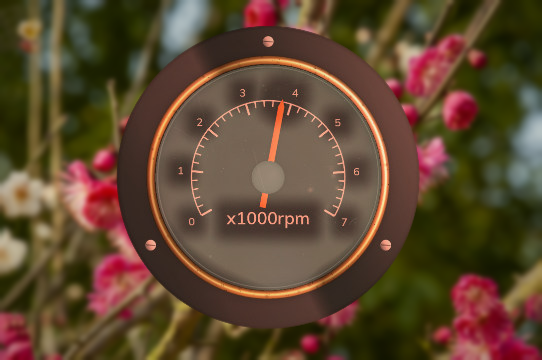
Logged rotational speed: 3800 rpm
